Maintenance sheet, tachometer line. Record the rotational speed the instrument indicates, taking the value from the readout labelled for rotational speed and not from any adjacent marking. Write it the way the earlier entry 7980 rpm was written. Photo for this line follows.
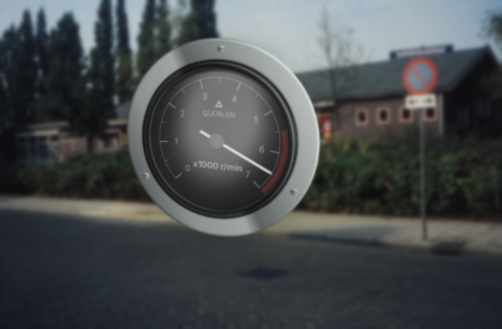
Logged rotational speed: 6500 rpm
